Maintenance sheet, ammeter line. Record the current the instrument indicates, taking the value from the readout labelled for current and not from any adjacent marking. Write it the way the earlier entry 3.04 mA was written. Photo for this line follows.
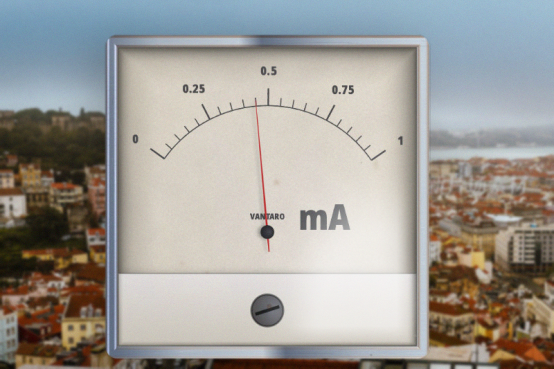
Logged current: 0.45 mA
